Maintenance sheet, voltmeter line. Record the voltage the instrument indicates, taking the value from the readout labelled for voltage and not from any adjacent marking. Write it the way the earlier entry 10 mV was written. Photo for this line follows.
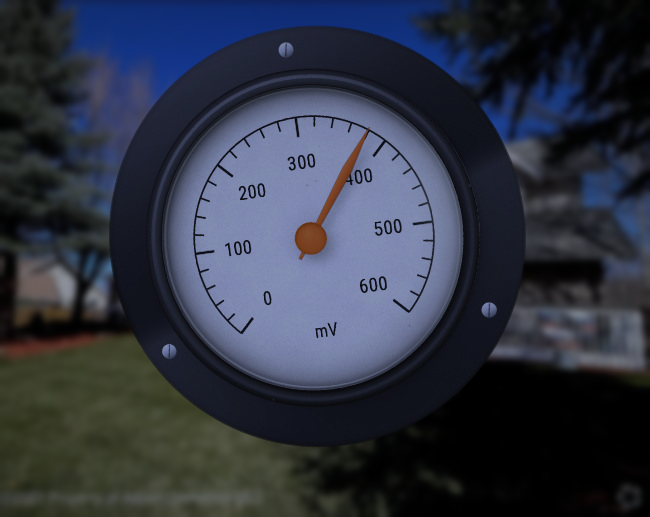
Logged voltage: 380 mV
